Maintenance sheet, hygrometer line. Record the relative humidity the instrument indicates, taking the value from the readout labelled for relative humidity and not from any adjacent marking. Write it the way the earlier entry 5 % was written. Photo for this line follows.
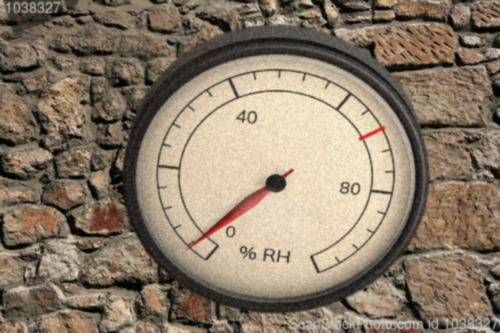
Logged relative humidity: 4 %
